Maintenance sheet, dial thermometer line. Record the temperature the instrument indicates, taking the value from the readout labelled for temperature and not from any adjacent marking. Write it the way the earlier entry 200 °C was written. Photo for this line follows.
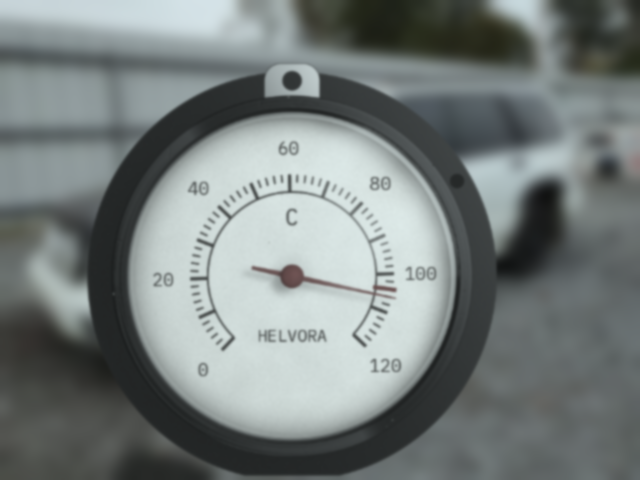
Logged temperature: 106 °C
